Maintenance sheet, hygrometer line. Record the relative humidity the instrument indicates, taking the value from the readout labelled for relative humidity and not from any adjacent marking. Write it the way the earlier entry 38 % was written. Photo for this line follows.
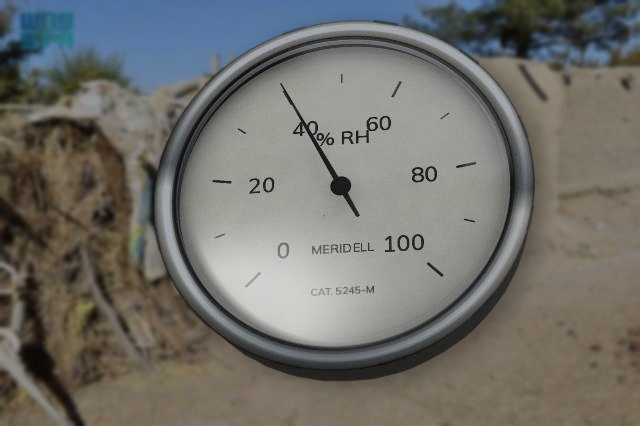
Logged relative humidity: 40 %
